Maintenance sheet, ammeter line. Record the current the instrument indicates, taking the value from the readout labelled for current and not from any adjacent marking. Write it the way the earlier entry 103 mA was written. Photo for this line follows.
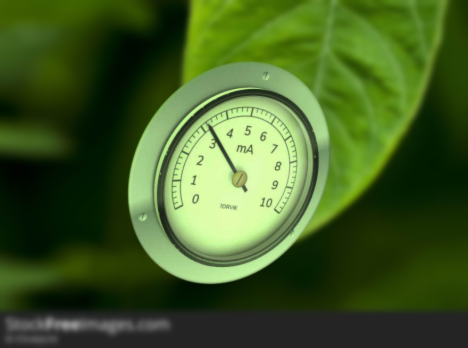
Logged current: 3.2 mA
